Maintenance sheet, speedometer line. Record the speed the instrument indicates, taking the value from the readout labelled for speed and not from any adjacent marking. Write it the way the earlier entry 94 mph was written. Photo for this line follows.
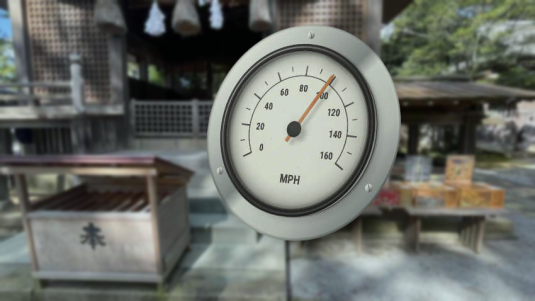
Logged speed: 100 mph
